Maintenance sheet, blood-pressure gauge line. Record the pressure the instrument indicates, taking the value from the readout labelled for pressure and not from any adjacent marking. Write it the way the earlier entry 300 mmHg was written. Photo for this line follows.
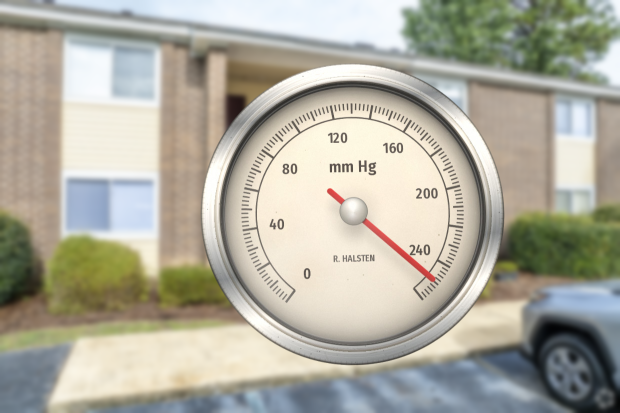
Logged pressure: 250 mmHg
